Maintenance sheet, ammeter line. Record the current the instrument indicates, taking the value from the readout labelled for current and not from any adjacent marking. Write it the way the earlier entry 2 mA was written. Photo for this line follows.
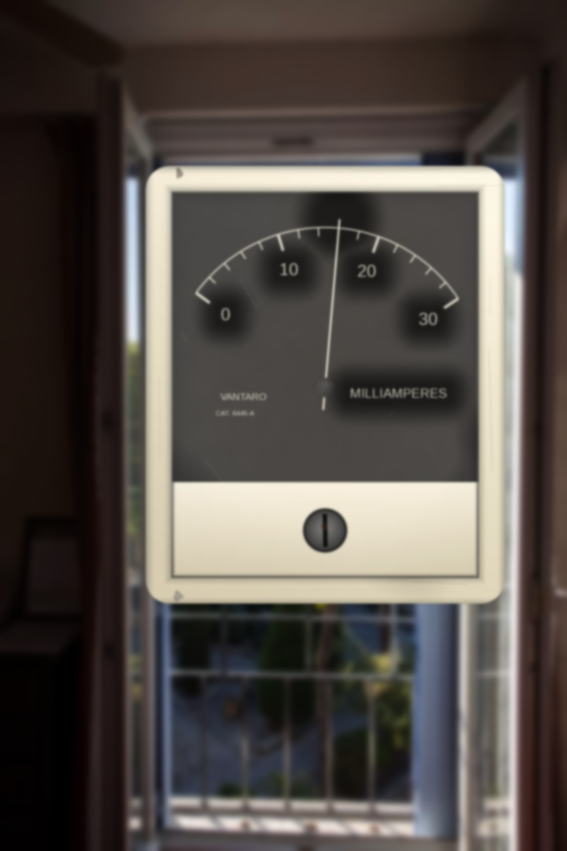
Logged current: 16 mA
